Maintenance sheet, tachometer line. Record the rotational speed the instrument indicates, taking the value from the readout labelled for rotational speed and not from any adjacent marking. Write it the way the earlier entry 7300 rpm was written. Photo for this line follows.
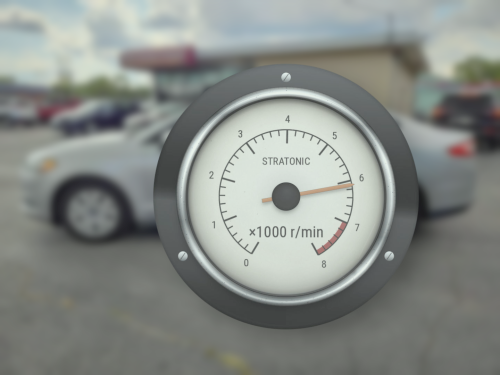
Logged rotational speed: 6100 rpm
